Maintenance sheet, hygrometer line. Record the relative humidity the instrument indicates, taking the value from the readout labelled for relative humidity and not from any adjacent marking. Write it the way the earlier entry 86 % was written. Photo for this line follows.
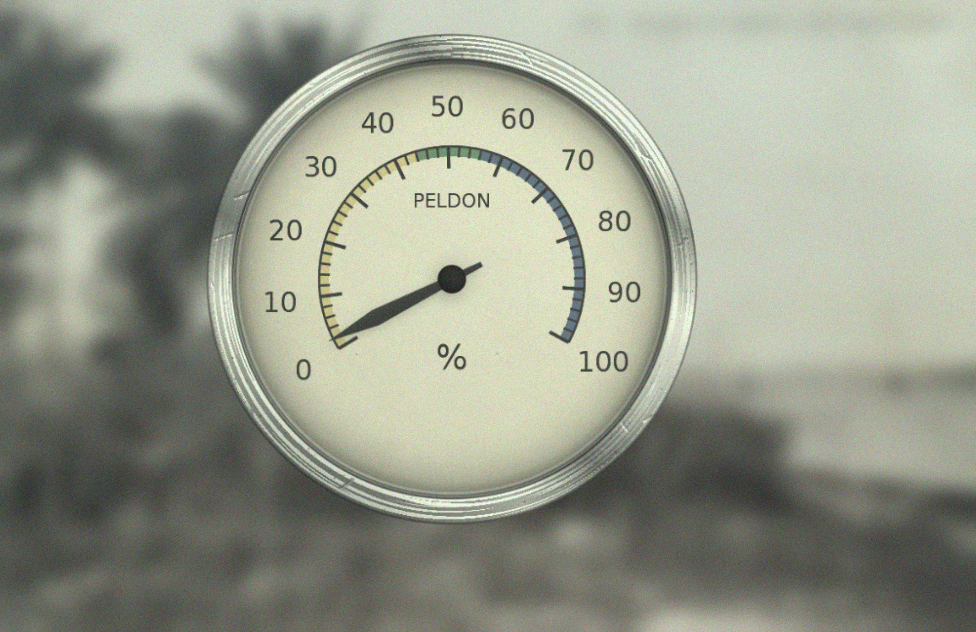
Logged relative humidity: 2 %
